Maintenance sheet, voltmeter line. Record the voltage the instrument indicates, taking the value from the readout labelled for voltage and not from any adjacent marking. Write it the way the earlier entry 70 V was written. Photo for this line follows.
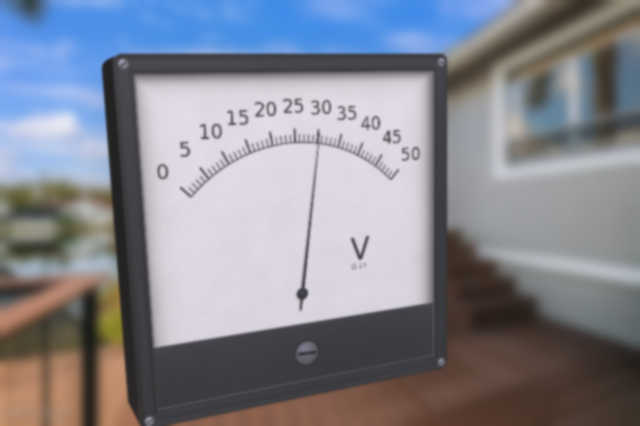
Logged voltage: 30 V
